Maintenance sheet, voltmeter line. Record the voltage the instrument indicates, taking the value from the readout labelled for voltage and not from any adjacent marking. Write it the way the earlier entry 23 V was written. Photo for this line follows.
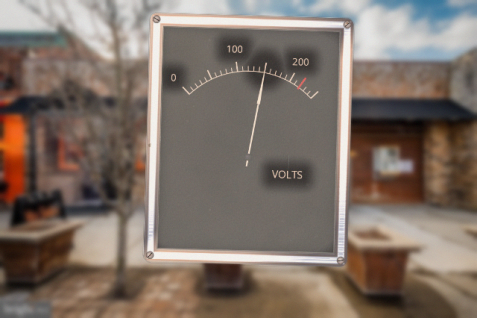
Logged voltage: 150 V
